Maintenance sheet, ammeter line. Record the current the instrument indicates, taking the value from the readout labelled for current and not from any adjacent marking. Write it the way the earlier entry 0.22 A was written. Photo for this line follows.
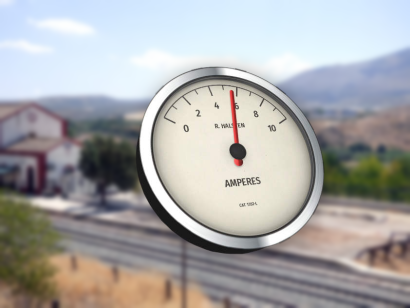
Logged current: 5.5 A
